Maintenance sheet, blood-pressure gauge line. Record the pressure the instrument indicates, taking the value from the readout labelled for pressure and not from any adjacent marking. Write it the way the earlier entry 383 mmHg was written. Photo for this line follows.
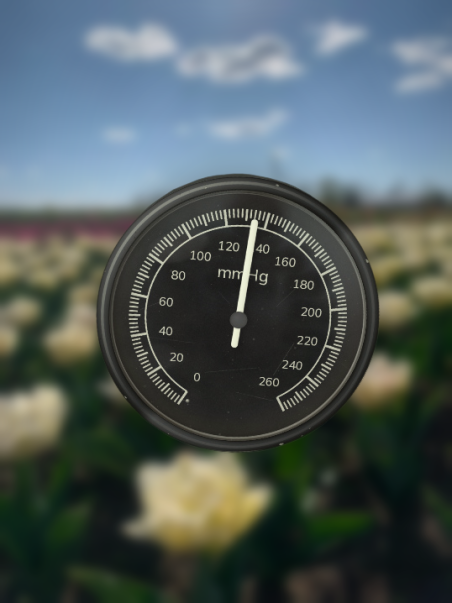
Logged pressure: 134 mmHg
